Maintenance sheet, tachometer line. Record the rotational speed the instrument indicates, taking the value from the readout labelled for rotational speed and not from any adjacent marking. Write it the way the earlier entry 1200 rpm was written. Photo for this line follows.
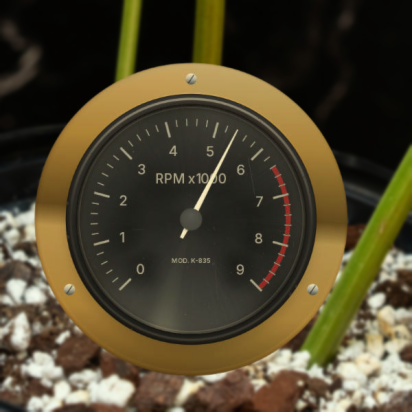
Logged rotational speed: 5400 rpm
